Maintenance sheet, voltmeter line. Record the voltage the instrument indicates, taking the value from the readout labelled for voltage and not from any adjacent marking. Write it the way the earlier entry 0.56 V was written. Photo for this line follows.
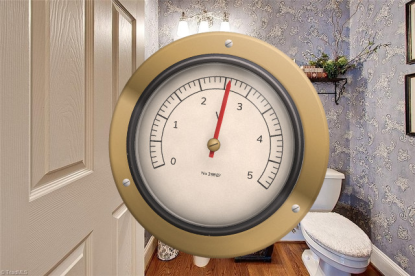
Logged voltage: 2.6 V
